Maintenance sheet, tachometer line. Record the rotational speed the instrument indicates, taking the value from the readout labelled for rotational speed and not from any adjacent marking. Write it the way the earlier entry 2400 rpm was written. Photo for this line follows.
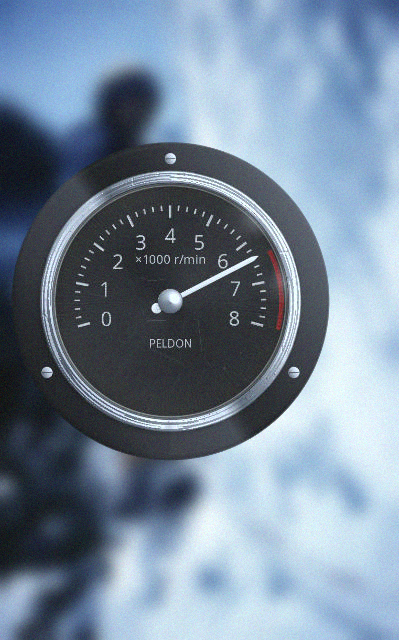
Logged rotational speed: 6400 rpm
